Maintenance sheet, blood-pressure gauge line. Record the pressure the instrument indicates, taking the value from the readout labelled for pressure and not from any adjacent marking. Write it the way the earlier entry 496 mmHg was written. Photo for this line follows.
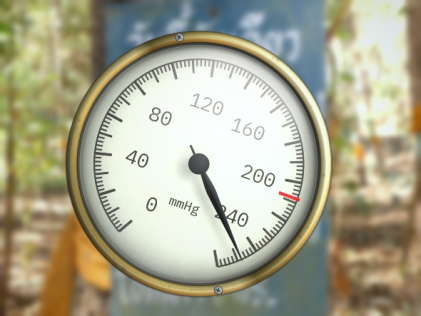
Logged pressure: 248 mmHg
